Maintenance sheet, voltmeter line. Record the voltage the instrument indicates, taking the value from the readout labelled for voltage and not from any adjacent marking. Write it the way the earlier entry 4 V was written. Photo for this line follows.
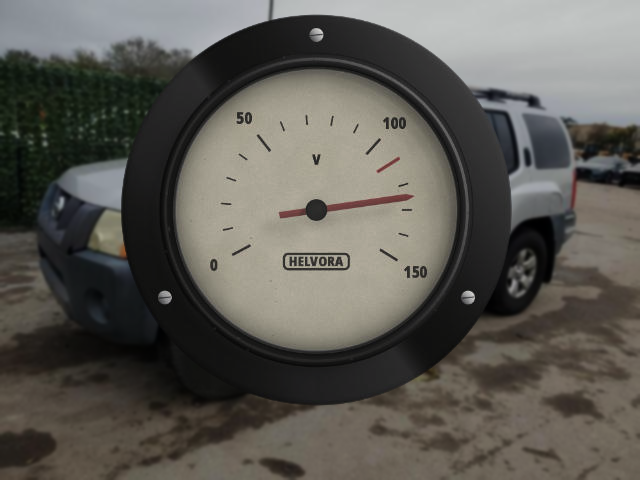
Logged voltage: 125 V
